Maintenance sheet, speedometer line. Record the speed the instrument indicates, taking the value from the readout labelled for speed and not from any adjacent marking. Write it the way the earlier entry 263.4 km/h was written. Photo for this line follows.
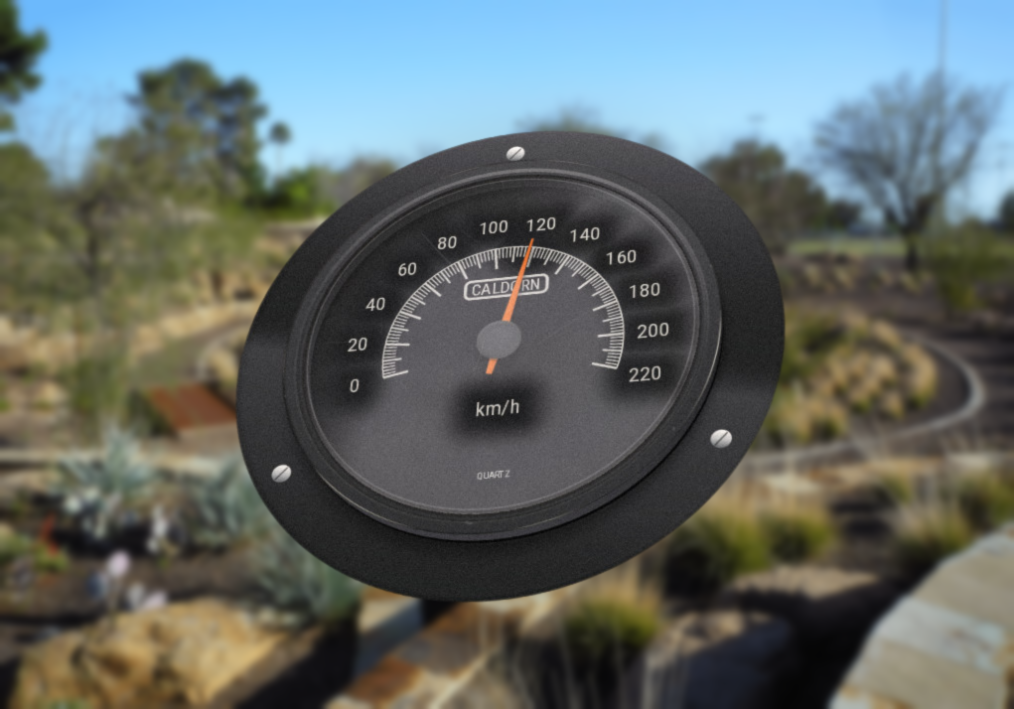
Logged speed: 120 km/h
